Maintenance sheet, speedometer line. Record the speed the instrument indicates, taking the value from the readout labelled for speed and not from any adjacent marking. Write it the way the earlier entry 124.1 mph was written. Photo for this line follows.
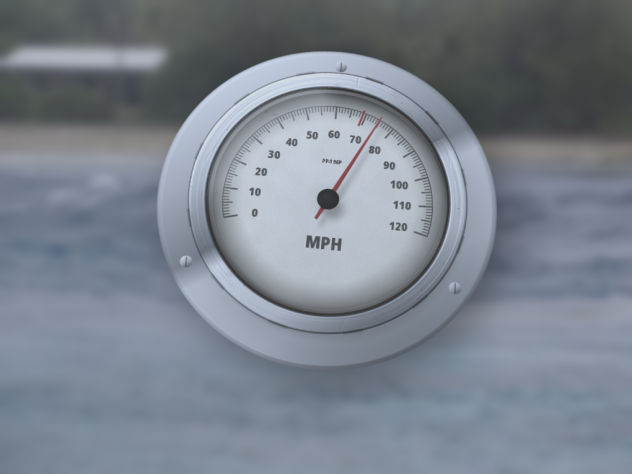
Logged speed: 75 mph
